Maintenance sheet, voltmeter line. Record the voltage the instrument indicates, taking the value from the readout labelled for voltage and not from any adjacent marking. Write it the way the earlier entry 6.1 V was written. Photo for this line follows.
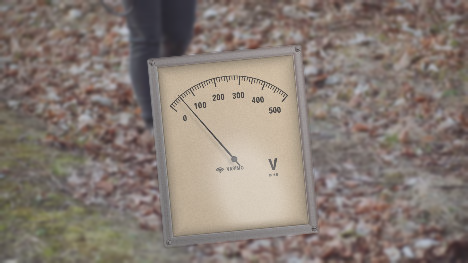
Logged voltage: 50 V
